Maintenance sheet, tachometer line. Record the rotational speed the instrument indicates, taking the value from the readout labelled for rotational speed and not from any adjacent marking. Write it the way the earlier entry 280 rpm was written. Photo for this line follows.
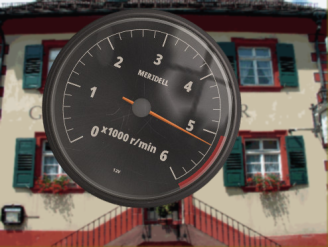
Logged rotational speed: 5200 rpm
